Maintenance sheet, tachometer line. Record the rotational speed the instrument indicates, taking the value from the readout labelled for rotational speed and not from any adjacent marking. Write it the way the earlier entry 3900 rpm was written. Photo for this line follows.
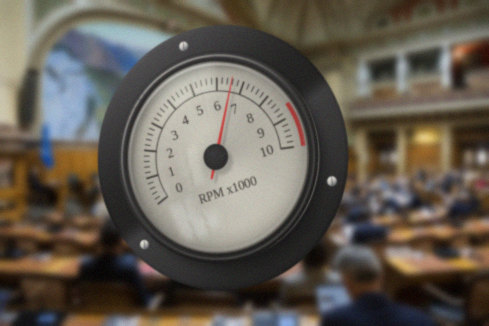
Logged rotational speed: 6600 rpm
